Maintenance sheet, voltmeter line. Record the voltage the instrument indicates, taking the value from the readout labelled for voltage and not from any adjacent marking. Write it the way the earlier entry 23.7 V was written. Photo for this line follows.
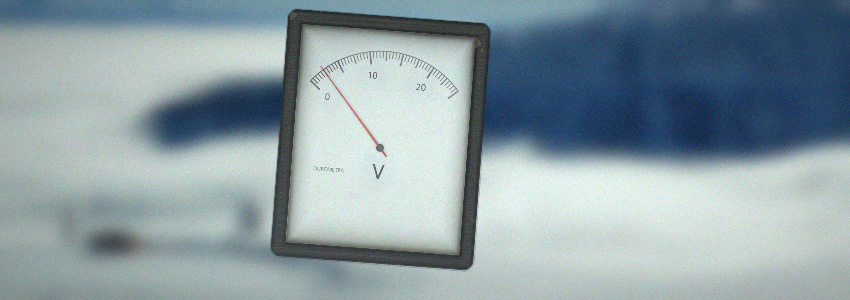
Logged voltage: 2.5 V
